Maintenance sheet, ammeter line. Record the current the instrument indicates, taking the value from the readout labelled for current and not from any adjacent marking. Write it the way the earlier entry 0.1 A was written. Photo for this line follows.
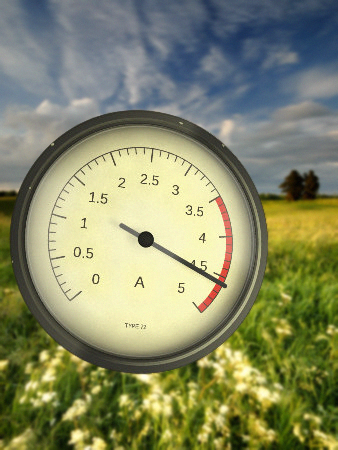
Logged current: 4.6 A
